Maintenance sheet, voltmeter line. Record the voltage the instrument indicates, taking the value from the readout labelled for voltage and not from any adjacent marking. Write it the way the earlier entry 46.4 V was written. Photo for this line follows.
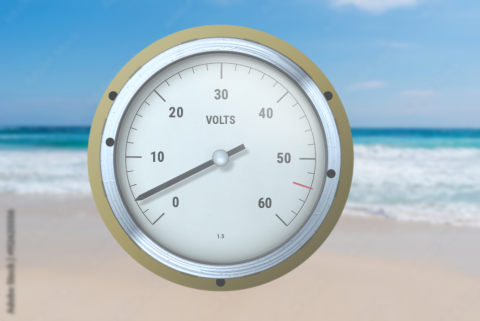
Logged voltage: 4 V
